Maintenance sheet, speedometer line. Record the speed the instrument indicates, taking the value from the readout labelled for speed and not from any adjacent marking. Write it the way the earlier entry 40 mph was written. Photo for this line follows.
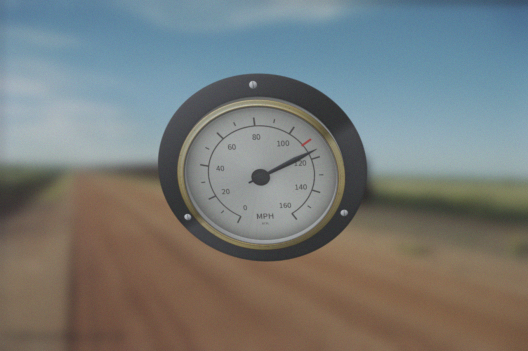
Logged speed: 115 mph
